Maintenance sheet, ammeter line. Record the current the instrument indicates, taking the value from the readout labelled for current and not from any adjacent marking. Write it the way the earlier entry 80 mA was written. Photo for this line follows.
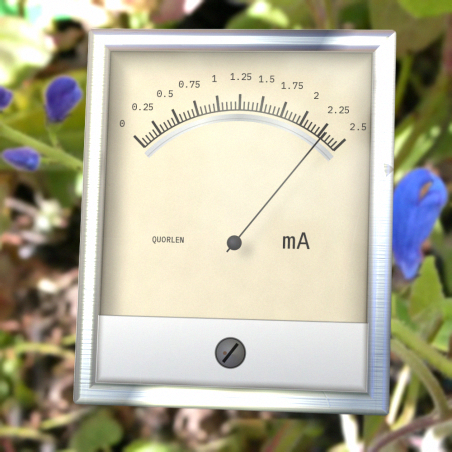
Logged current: 2.3 mA
